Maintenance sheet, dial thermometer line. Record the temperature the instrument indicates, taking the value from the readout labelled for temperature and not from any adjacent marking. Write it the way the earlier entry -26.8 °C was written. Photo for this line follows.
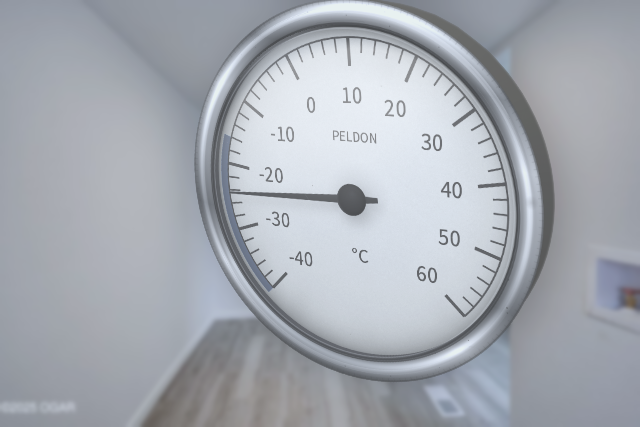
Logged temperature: -24 °C
